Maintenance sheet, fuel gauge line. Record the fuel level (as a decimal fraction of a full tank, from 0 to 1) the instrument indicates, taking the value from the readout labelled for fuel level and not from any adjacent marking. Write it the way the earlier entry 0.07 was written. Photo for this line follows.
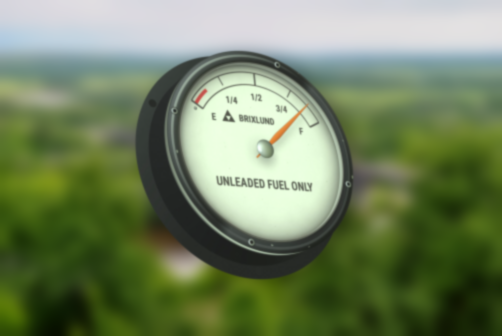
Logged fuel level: 0.875
